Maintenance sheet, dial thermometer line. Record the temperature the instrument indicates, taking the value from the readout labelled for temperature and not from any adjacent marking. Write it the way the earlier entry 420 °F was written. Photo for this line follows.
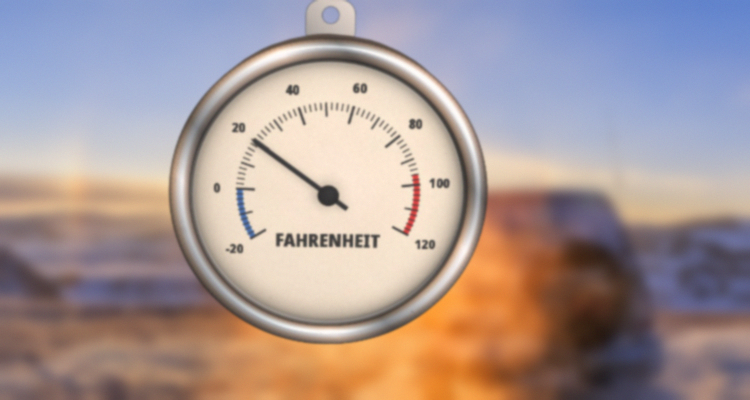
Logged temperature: 20 °F
